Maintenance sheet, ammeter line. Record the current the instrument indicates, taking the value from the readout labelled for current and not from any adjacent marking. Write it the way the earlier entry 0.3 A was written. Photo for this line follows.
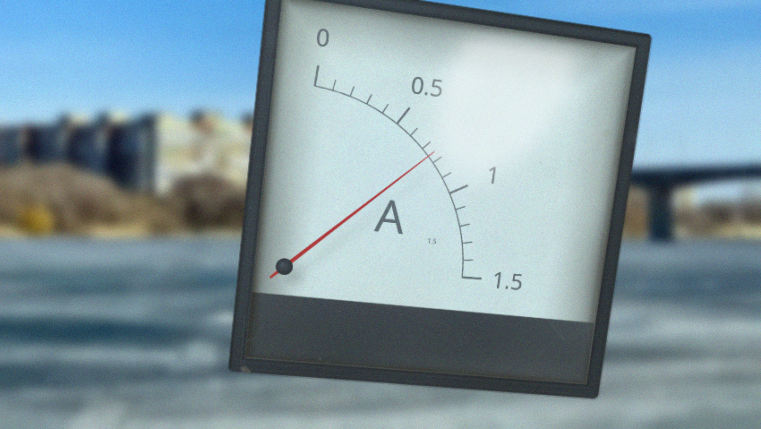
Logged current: 0.75 A
